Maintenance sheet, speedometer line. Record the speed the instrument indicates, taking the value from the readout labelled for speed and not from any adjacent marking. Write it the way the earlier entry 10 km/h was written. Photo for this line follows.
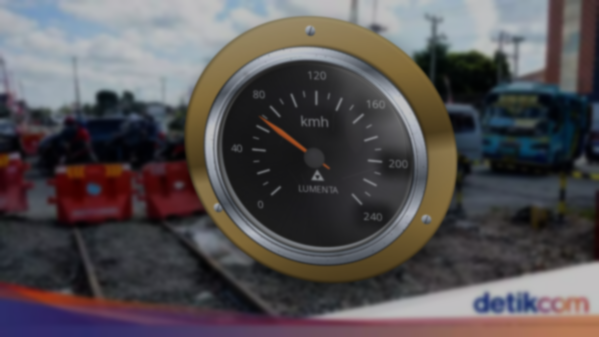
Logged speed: 70 km/h
